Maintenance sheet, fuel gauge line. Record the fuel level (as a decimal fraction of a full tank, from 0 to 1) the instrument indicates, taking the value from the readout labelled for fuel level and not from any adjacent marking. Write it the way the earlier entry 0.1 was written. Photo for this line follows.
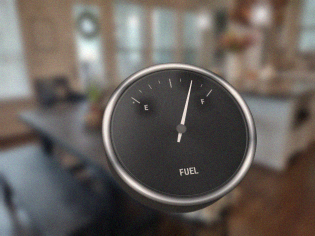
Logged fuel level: 0.75
